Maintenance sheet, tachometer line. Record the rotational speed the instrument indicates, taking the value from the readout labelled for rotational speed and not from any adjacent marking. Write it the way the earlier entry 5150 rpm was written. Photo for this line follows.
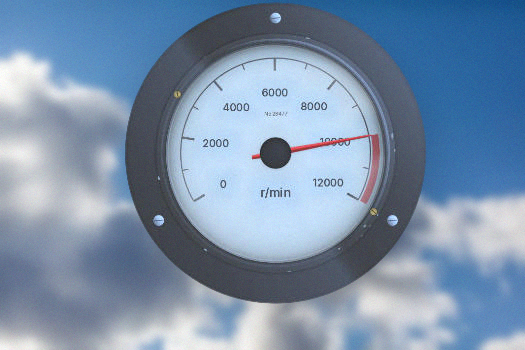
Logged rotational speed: 10000 rpm
